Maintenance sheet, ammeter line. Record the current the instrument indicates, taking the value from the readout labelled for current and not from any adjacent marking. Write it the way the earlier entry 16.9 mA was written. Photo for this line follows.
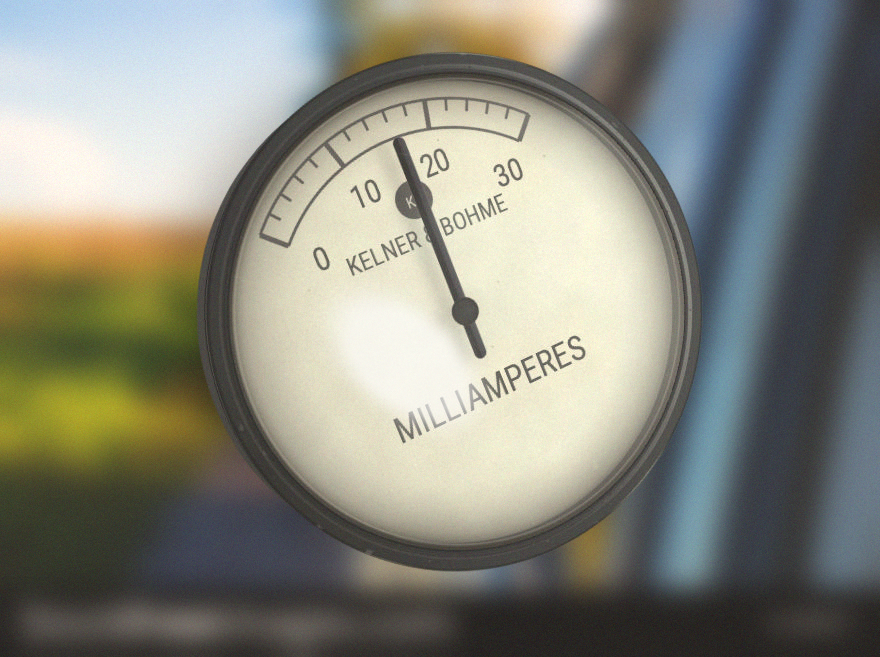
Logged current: 16 mA
